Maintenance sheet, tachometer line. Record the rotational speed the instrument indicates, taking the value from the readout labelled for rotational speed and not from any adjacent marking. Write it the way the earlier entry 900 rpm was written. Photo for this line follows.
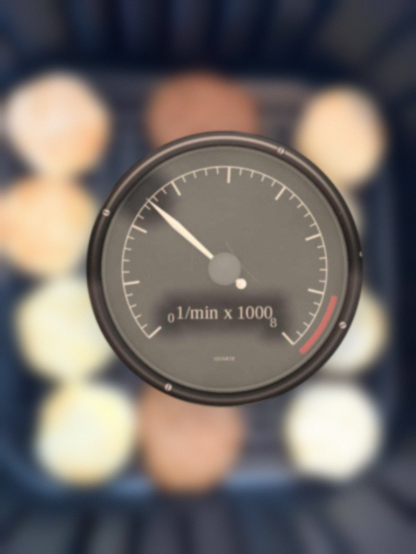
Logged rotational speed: 2500 rpm
